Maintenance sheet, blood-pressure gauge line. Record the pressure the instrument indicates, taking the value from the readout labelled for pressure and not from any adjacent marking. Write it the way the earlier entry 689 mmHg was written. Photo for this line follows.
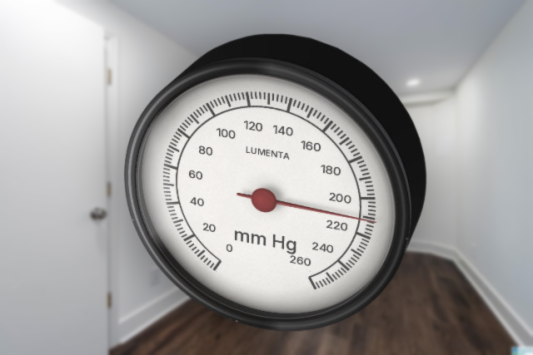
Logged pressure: 210 mmHg
